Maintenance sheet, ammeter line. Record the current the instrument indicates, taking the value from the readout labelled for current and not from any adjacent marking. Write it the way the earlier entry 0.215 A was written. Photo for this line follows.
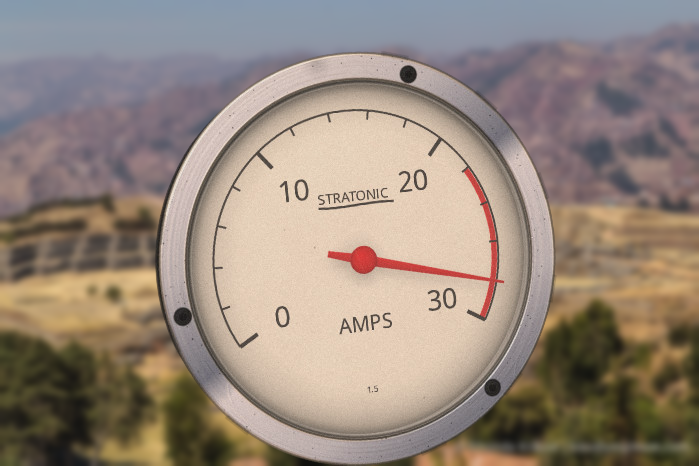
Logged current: 28 A
